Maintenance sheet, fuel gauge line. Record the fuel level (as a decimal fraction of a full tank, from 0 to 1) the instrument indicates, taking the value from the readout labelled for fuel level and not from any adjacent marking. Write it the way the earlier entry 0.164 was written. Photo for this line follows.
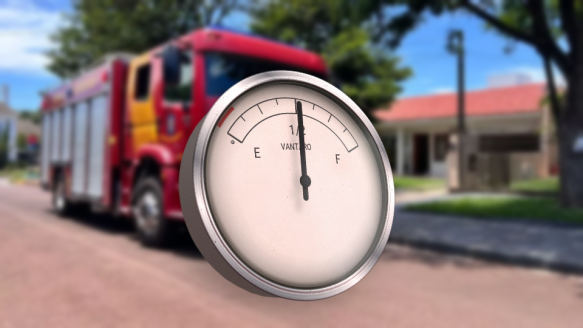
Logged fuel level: 0.5
